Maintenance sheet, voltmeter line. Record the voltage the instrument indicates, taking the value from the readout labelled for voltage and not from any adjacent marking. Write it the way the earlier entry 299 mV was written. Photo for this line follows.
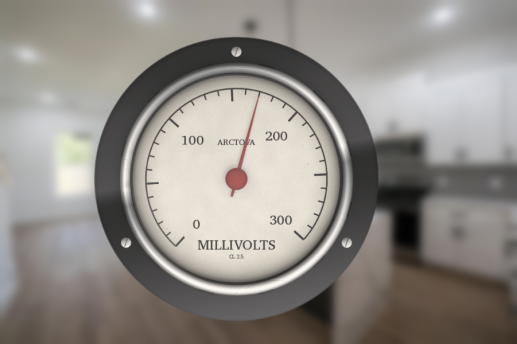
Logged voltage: 170 mV
